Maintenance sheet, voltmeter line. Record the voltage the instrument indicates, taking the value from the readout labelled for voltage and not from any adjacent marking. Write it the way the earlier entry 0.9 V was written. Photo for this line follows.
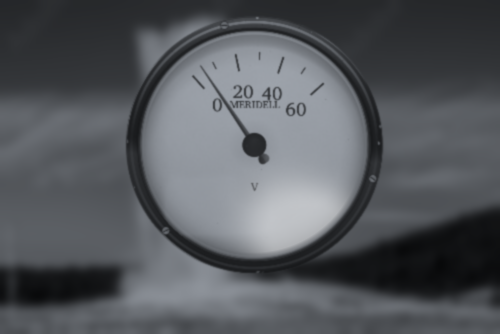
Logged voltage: 5 V
